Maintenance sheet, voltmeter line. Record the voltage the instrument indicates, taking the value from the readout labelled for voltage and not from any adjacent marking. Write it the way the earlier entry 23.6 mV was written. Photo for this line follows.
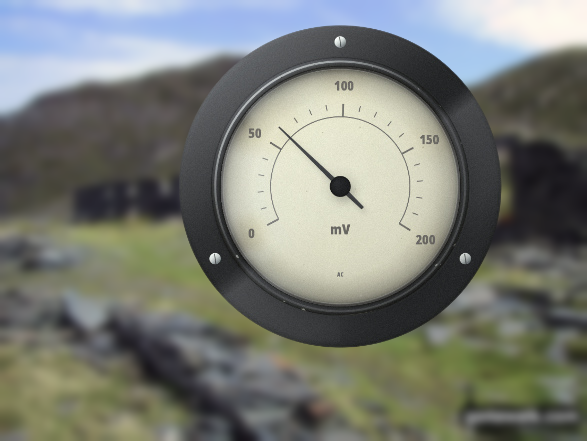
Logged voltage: 60 mV
